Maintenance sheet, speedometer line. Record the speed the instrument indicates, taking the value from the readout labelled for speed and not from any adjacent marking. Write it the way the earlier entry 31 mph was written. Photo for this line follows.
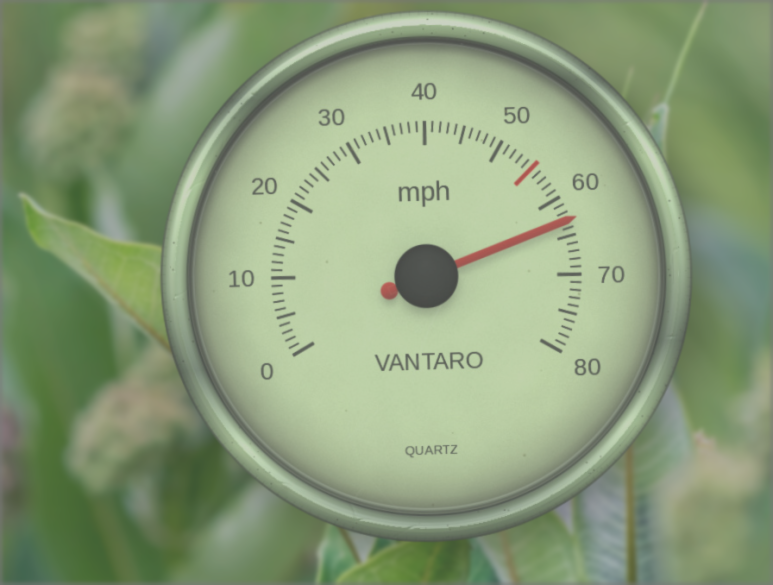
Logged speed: 63 mph
